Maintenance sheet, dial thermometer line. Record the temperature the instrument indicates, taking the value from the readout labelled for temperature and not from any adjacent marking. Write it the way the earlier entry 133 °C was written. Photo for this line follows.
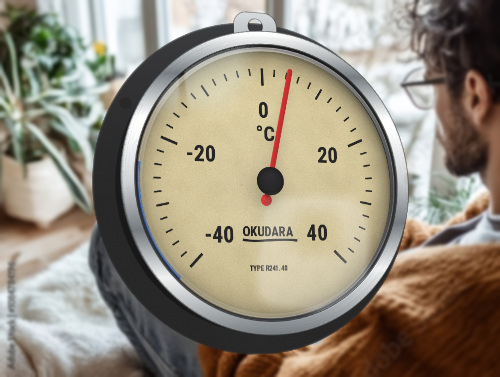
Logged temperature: 4 °C
